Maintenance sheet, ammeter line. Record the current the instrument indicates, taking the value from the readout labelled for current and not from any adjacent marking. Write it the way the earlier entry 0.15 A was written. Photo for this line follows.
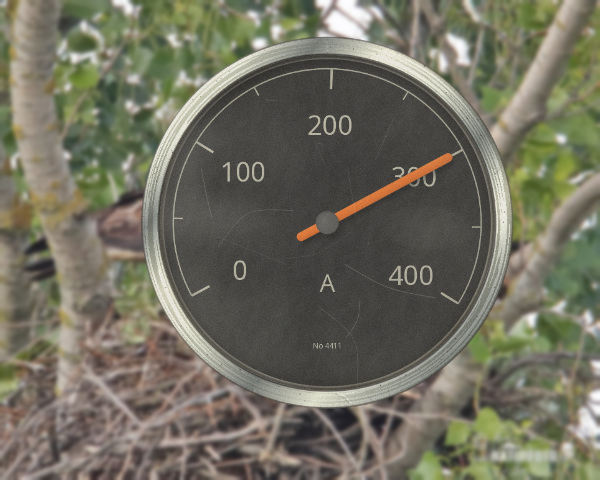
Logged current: 300 A
